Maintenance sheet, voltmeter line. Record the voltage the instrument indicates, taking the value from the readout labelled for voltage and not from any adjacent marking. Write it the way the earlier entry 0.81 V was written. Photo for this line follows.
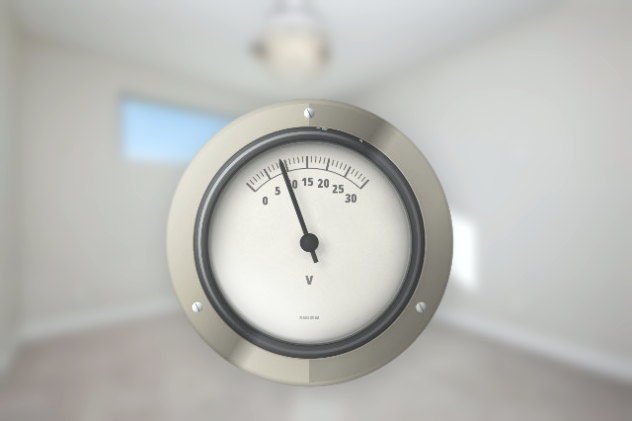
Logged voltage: 9 V
